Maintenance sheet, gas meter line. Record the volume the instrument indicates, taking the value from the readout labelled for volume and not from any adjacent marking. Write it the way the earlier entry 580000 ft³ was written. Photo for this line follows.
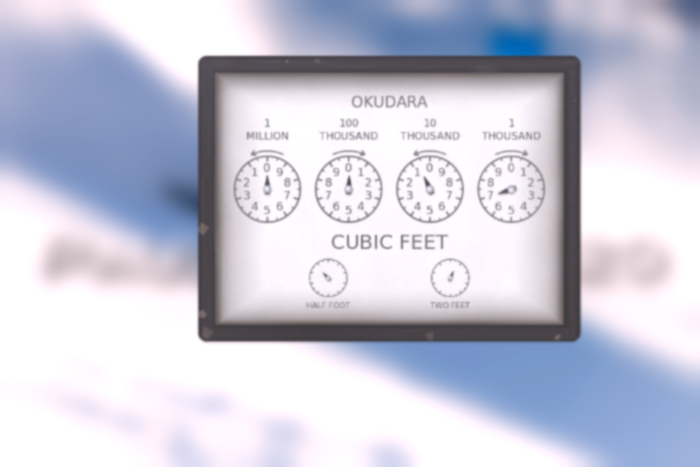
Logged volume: 700 ft³
